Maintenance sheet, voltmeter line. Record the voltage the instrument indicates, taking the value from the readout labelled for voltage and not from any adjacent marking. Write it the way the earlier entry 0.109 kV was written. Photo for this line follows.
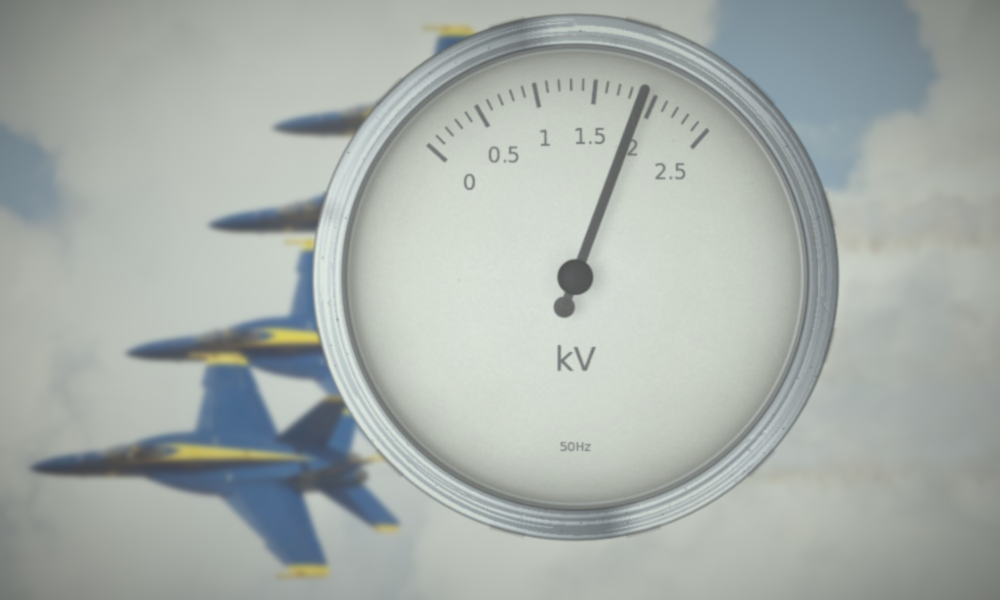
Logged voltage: 1.9 kV
